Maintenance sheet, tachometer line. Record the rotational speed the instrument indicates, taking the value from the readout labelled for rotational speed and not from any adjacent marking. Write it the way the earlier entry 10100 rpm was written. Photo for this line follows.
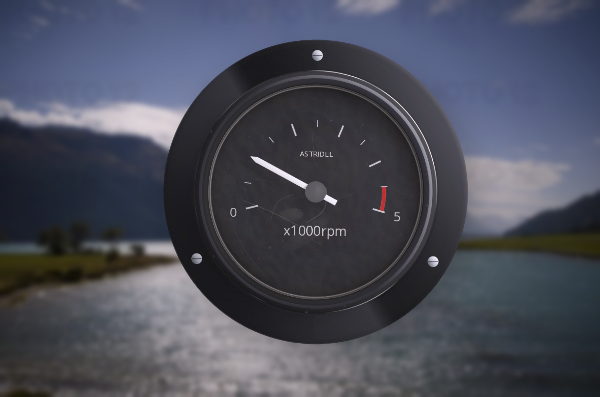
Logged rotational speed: 1000 rpm
